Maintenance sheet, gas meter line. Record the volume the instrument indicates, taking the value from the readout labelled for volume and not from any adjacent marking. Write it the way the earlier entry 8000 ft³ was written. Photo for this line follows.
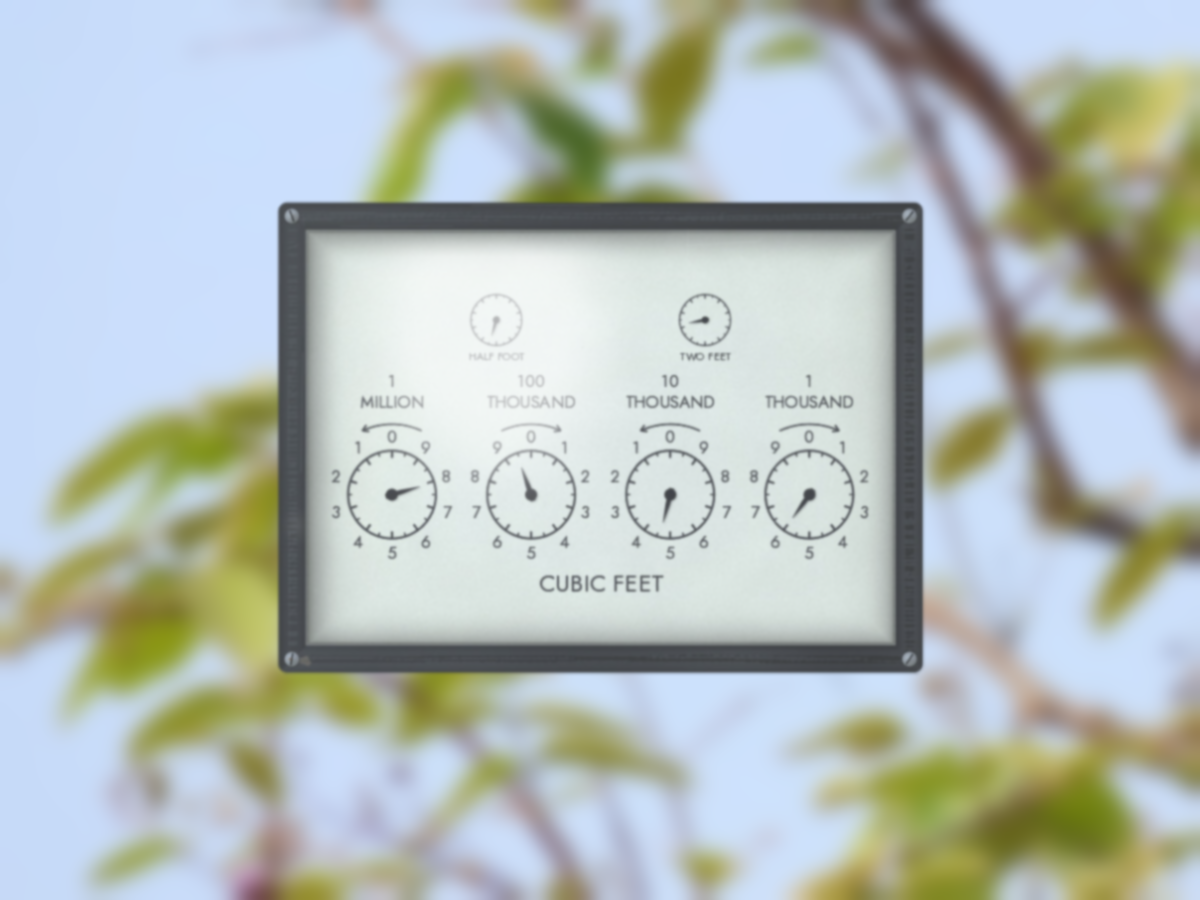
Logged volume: 794600 ft³
